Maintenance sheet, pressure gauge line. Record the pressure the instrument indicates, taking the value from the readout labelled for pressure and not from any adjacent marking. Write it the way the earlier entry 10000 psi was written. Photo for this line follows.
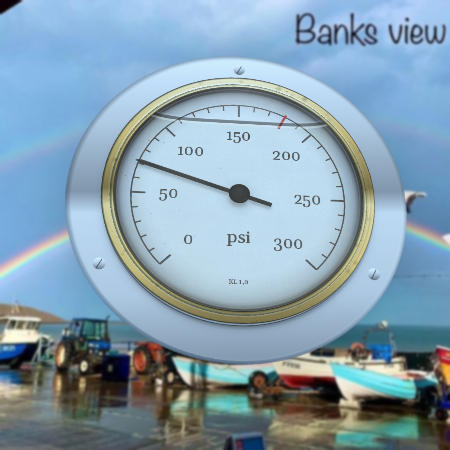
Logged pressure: 70 psi
